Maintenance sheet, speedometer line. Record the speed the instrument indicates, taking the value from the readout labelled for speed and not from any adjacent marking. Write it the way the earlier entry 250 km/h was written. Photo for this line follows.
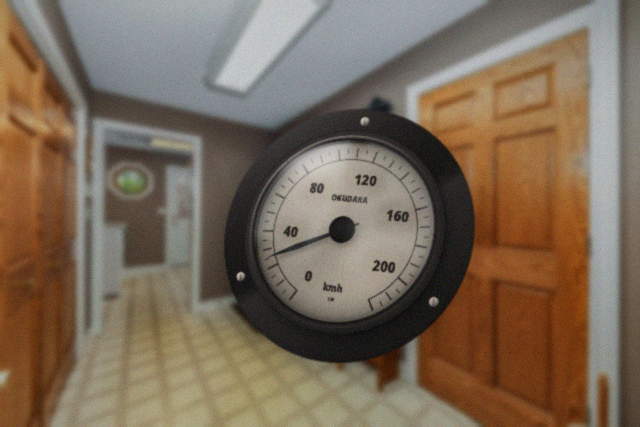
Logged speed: 25 km/h
